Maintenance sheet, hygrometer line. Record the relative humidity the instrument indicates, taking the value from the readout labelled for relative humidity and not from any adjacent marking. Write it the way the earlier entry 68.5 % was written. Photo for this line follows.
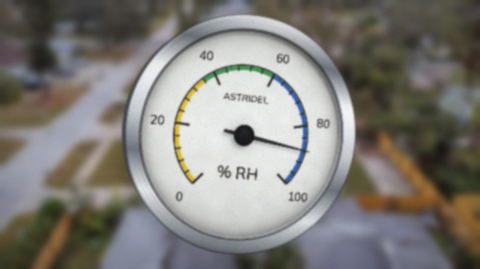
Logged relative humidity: 88 %
